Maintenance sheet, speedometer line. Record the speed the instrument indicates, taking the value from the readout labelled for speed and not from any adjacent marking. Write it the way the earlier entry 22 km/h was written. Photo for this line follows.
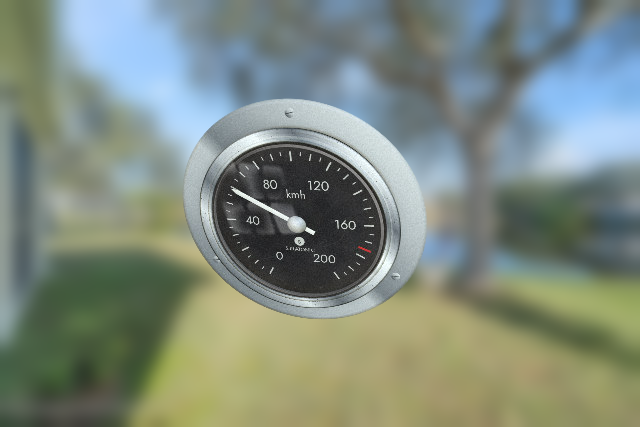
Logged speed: 60 km/h
